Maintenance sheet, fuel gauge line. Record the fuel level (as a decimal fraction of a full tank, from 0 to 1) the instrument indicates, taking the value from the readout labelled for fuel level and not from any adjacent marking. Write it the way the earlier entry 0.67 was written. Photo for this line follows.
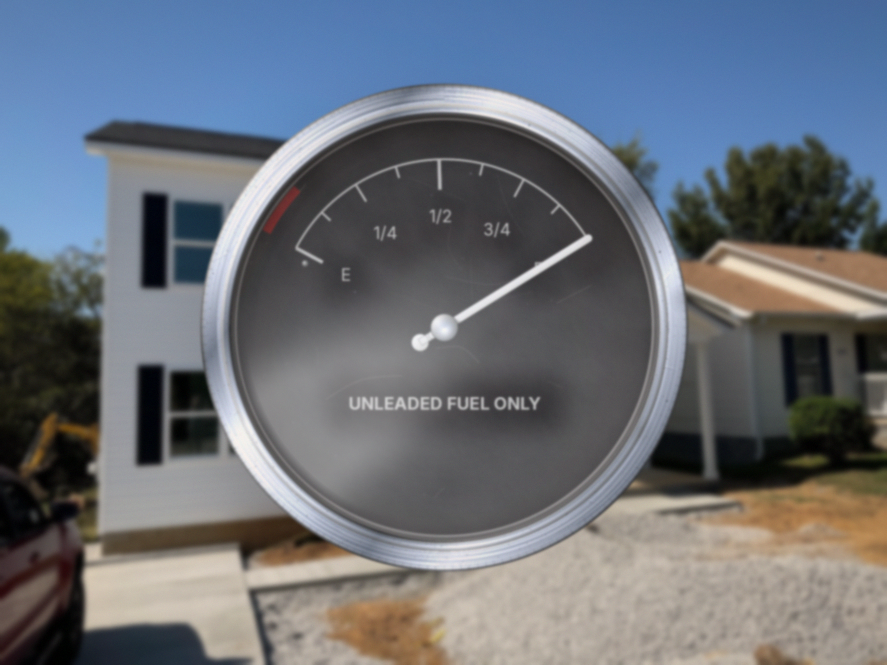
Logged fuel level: 1
